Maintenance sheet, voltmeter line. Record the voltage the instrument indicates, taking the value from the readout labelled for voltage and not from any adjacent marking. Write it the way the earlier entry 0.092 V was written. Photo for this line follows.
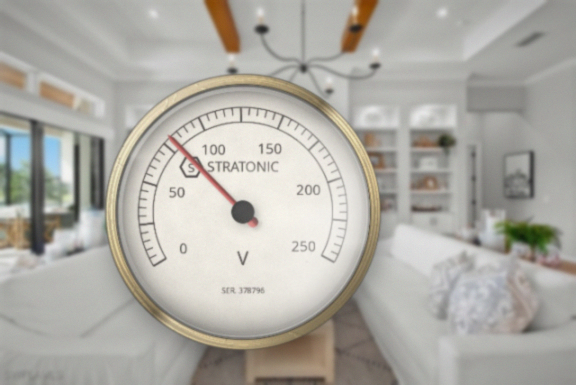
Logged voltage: 80 V
